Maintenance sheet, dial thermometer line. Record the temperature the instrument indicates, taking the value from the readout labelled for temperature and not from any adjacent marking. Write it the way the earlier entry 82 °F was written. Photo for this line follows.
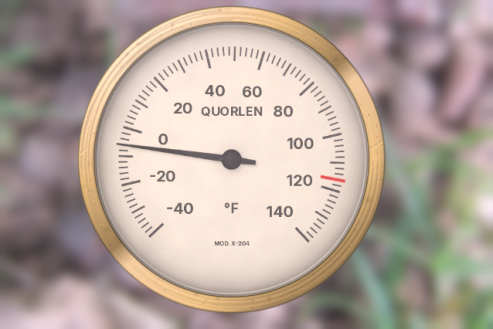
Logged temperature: -6 °F
